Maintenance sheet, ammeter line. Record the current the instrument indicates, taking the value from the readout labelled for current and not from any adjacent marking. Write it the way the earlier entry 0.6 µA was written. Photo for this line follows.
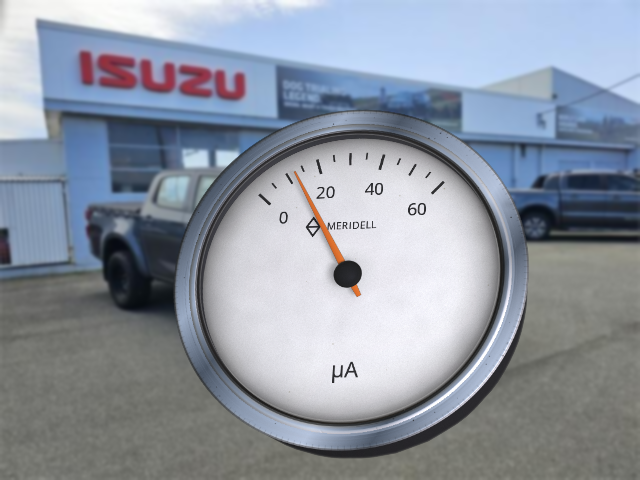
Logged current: 12.5 µA
